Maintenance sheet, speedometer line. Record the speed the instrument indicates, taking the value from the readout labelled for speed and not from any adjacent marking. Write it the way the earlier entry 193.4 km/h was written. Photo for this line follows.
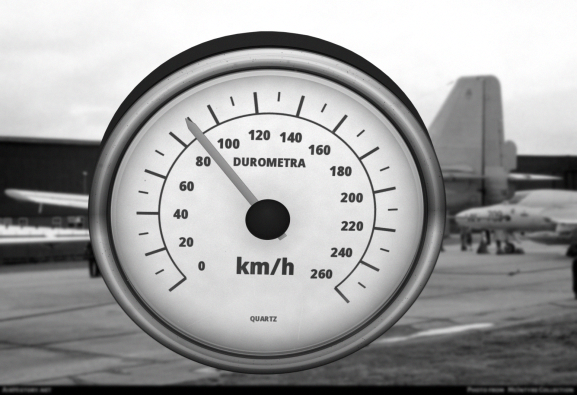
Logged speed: 90 km/h
